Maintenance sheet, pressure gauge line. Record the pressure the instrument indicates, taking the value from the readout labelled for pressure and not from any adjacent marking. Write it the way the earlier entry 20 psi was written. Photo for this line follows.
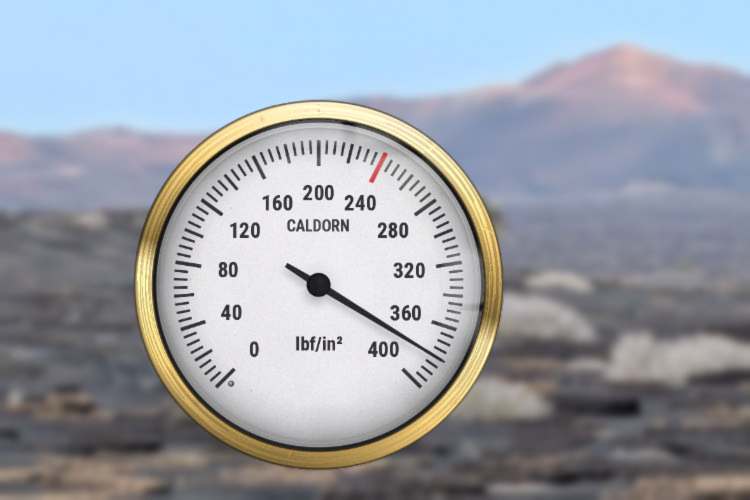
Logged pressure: 380 psi
